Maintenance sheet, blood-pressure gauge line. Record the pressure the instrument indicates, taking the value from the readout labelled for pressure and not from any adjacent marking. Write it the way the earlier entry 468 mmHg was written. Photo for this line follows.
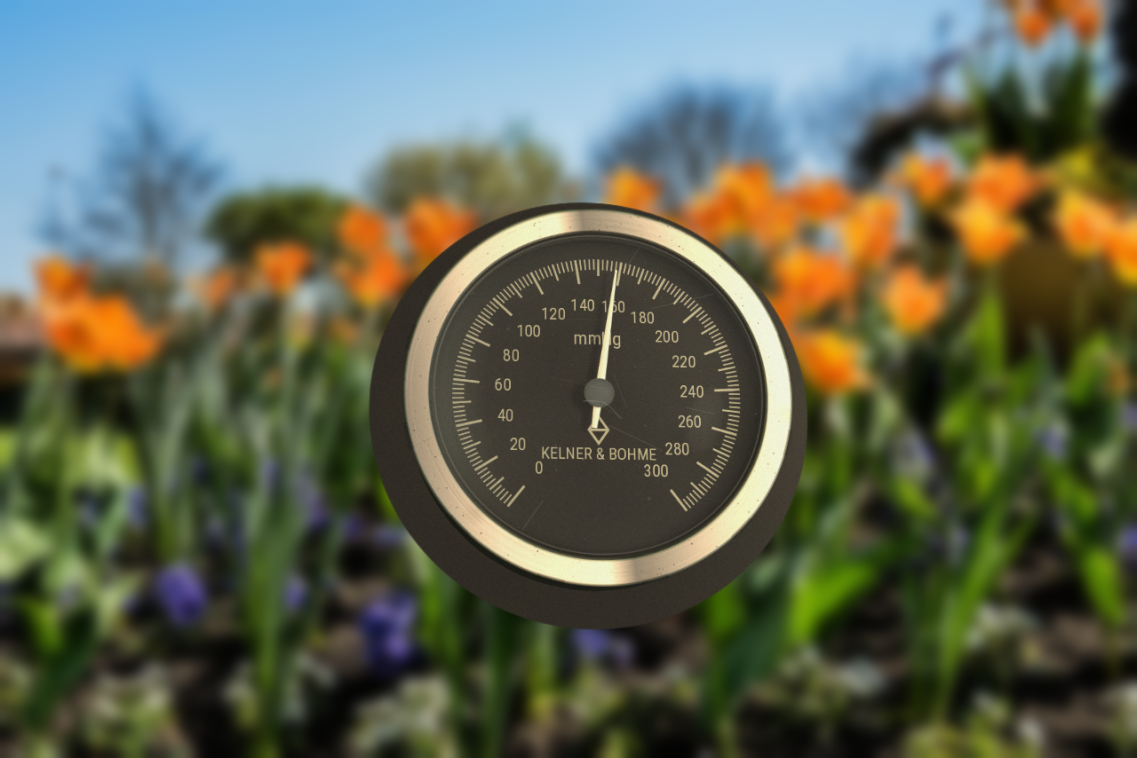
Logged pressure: 158 mmHg
